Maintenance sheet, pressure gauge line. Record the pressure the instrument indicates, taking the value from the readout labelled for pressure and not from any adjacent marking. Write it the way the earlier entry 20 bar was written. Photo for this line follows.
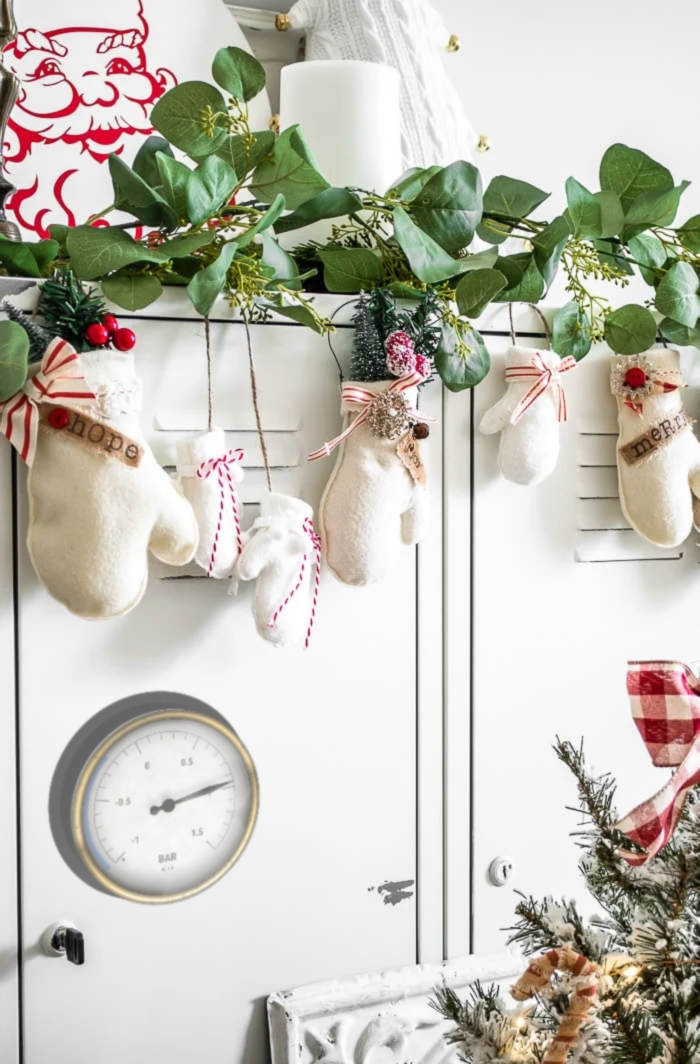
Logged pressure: 0.95 bar
